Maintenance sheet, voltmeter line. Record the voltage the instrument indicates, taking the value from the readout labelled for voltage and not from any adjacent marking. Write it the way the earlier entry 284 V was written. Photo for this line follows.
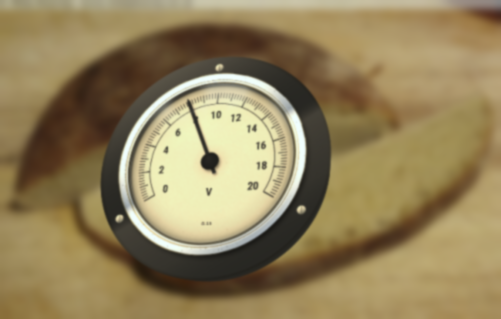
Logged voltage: 8 V
